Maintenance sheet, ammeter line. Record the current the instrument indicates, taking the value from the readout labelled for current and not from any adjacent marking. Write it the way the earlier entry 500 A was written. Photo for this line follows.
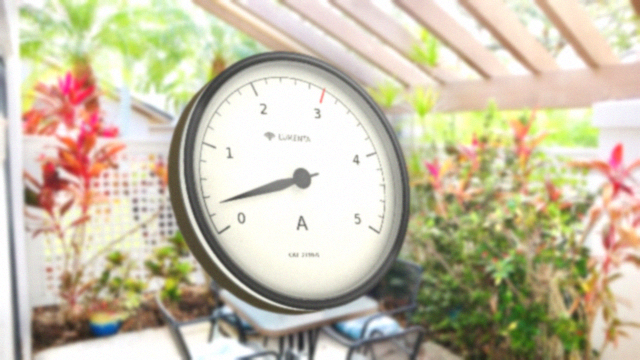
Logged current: 0.3 A
